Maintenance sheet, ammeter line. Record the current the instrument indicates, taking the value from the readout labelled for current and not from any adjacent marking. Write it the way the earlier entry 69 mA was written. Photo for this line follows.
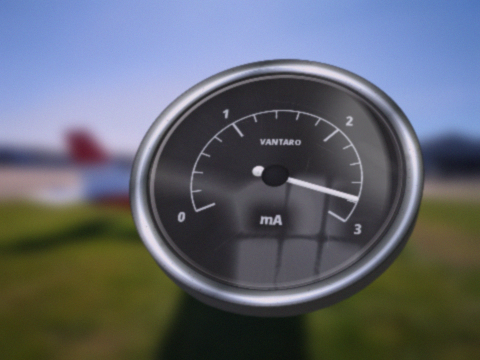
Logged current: 2.8 mA
